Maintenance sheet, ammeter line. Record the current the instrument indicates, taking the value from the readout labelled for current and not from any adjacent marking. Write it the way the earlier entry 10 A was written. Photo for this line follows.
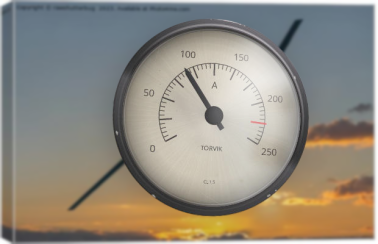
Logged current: 90 A
